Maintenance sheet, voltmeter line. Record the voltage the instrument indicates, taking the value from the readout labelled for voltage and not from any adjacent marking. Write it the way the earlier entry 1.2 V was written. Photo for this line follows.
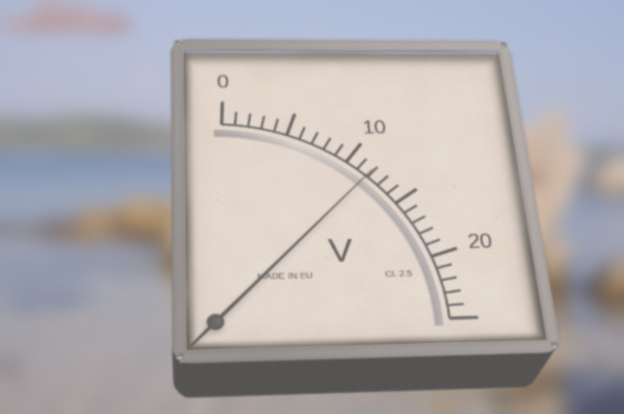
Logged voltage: 12 V
